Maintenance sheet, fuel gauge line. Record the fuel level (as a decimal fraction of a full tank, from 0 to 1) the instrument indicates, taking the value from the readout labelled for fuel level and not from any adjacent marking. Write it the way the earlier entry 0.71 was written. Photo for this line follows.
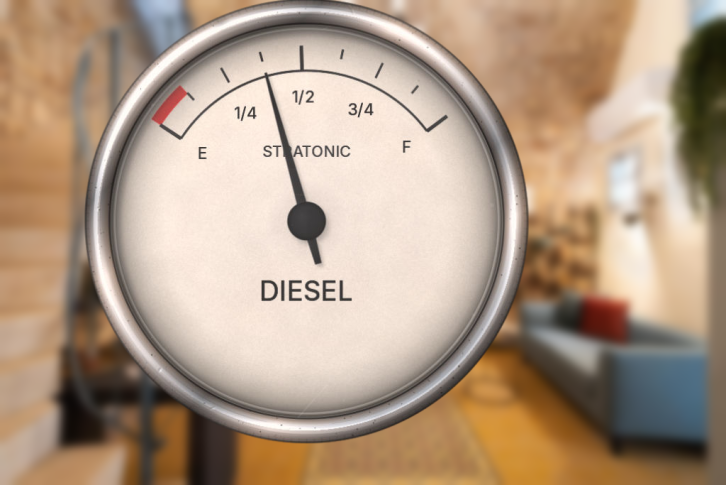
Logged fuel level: 0.375
